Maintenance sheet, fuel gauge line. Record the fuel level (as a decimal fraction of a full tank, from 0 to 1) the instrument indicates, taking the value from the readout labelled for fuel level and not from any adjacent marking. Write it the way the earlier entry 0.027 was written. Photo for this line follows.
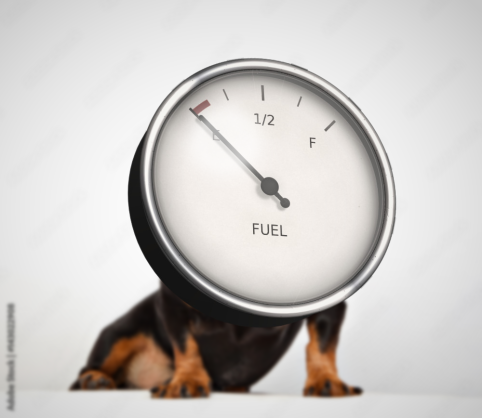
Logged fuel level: 0
